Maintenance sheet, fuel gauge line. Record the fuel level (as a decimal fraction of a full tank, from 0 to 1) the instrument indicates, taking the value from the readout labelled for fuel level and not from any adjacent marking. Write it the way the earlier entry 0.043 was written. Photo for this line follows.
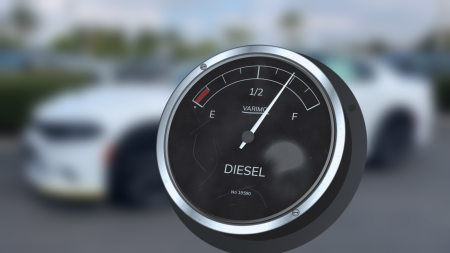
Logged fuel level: 0.75
